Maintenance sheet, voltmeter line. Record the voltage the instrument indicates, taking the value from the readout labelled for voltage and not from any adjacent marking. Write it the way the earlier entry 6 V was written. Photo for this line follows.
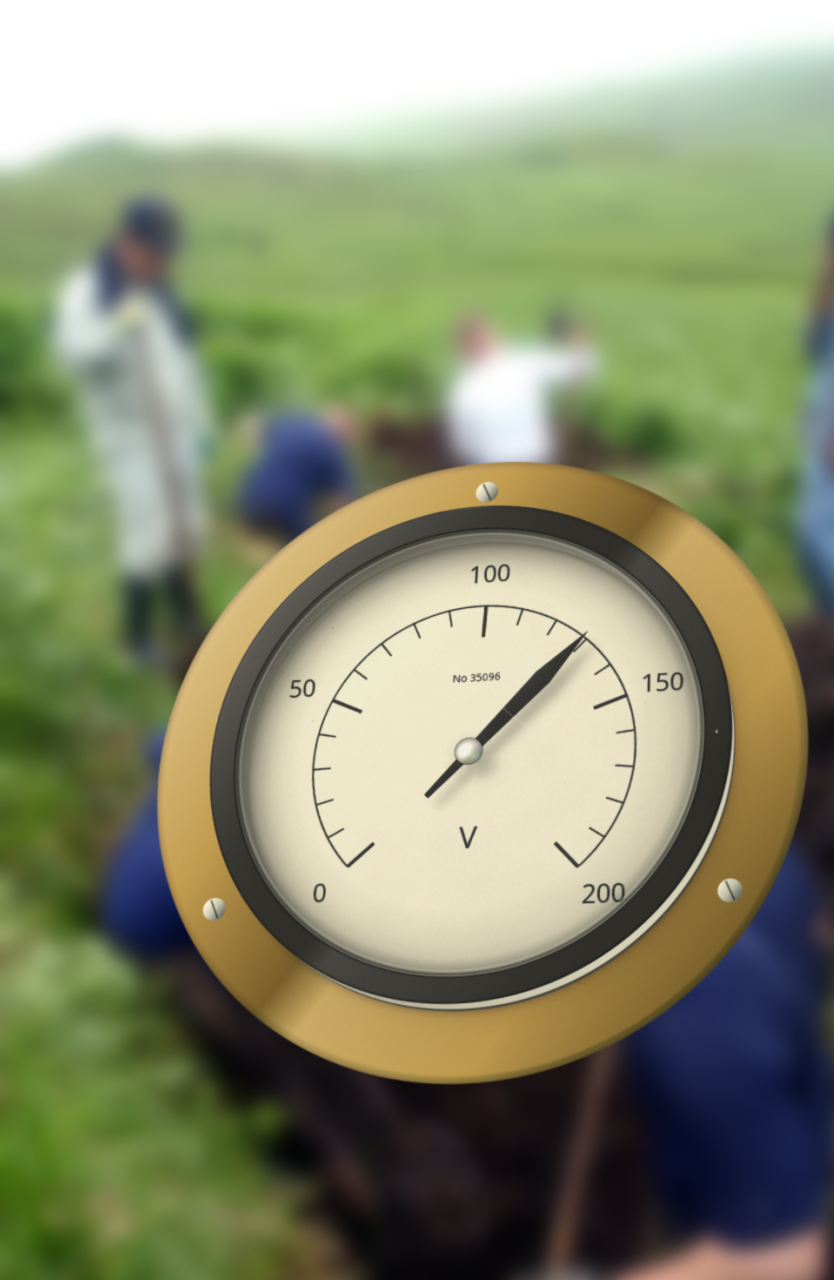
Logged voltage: 130 V
